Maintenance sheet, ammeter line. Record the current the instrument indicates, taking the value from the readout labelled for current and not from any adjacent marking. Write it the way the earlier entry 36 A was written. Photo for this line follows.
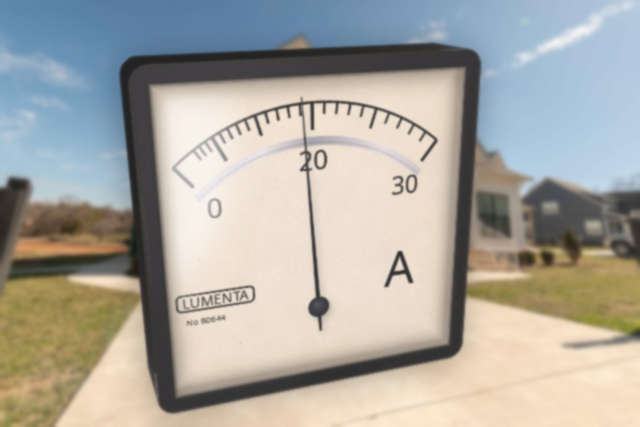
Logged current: 19 A
